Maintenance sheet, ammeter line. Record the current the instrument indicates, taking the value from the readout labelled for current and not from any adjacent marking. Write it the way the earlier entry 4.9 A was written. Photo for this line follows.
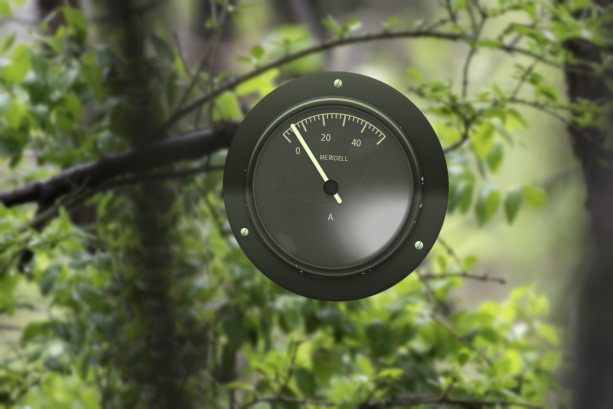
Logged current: 6 A
